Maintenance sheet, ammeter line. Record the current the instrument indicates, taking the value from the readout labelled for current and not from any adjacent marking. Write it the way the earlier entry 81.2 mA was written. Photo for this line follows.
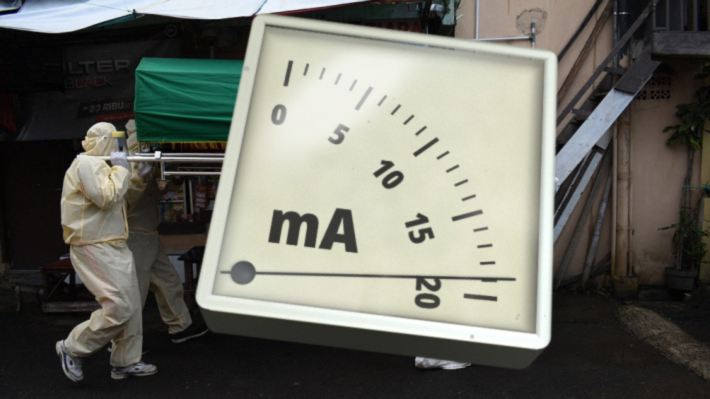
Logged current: 19 mA
